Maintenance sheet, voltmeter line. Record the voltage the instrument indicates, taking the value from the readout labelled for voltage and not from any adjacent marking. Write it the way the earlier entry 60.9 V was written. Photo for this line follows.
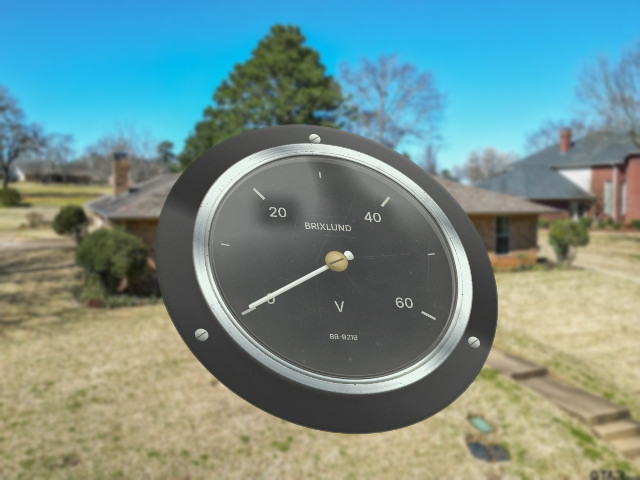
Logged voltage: 0 V
